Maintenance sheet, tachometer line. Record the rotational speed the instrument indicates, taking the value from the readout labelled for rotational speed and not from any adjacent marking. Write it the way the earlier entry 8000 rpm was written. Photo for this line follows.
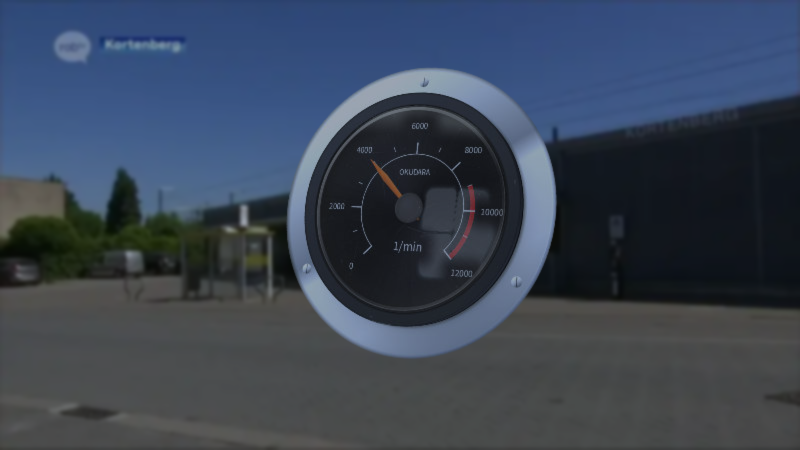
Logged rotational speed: 4000 rpm
